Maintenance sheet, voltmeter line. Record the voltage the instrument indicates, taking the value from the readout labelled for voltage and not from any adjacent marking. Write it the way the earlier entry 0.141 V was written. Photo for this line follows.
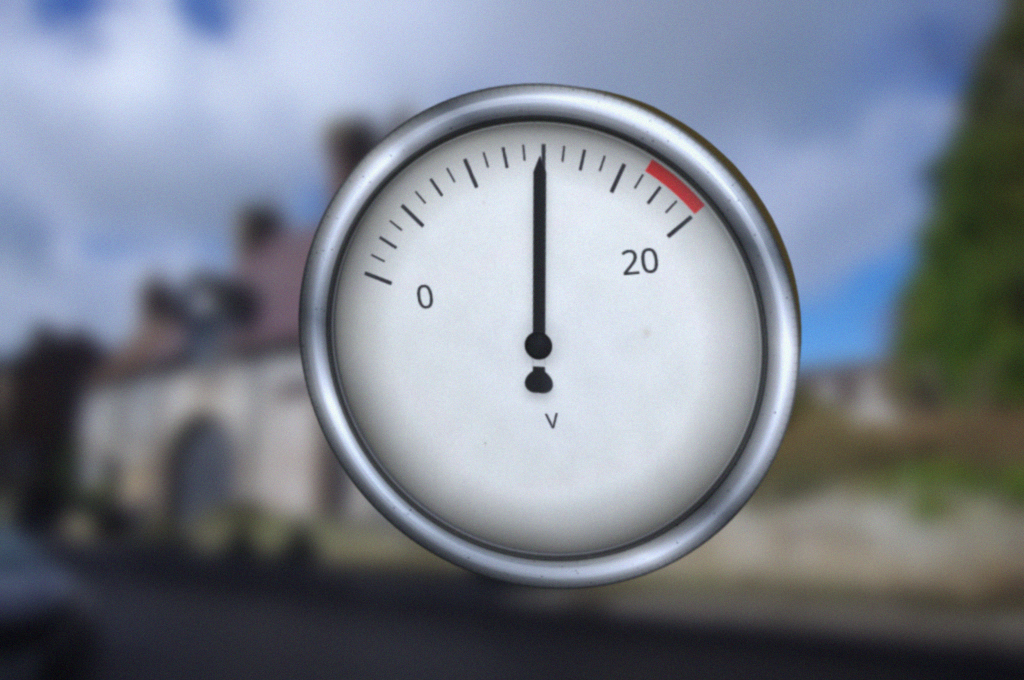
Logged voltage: 12 V
